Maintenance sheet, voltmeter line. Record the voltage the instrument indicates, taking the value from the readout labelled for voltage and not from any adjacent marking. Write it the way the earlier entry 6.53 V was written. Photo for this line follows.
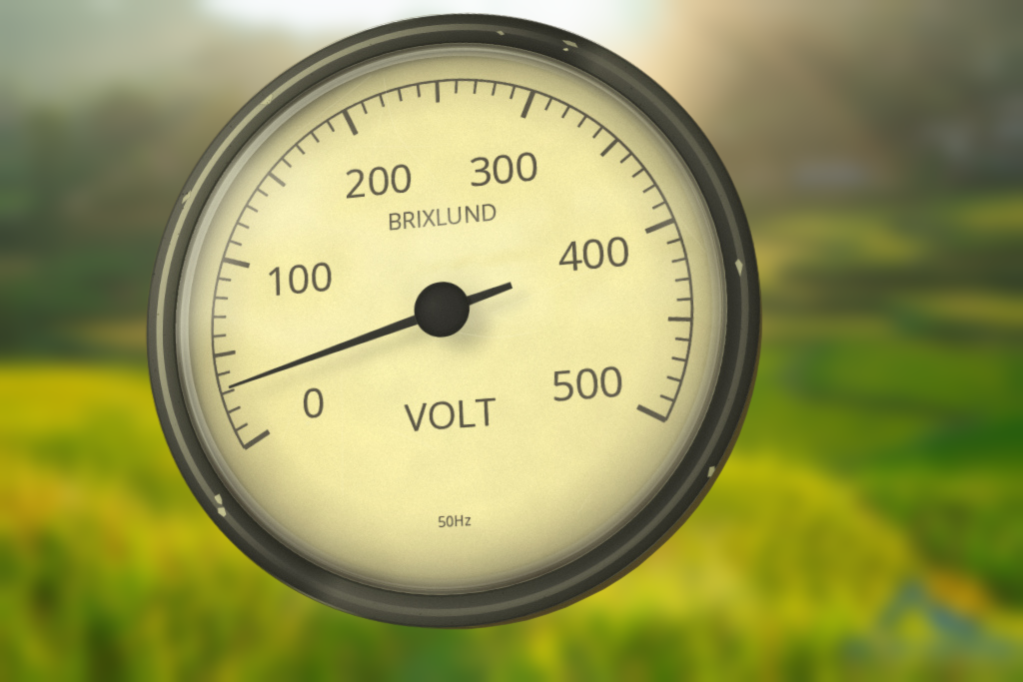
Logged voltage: 30 V
